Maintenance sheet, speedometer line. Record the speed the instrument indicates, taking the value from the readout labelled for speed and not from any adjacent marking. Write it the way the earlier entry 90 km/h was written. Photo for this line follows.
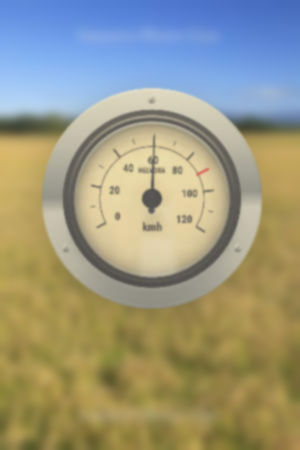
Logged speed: 60 km/h
